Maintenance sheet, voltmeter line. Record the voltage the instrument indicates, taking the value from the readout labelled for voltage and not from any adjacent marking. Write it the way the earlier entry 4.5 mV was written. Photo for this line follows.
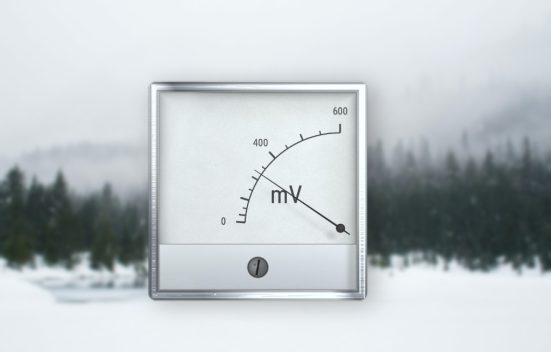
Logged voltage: 325 mV
